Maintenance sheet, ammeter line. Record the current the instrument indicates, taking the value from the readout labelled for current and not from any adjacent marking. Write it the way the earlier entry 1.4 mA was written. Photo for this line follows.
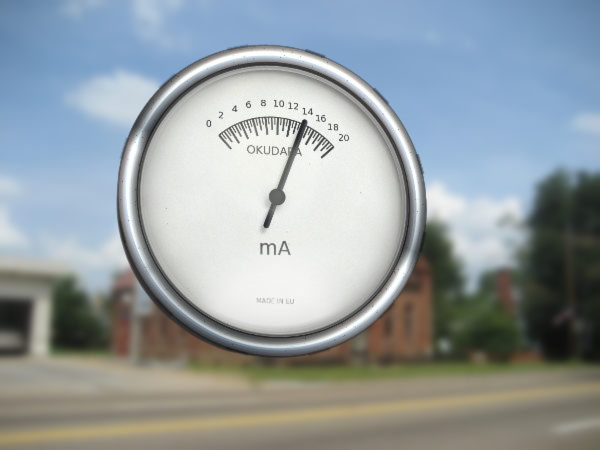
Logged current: 14 mA
